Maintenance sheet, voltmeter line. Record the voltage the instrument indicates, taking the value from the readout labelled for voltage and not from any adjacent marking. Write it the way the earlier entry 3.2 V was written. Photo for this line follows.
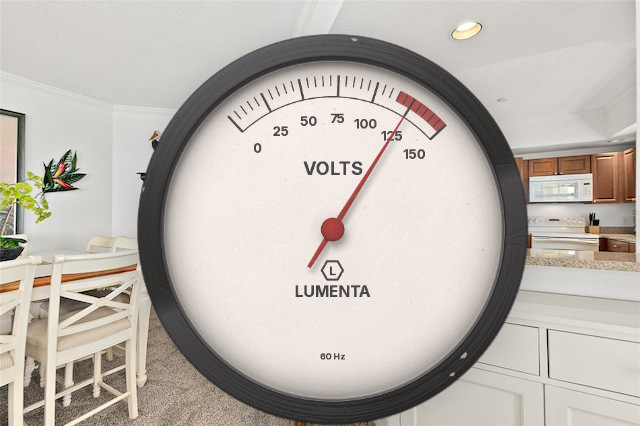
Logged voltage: 125 V
